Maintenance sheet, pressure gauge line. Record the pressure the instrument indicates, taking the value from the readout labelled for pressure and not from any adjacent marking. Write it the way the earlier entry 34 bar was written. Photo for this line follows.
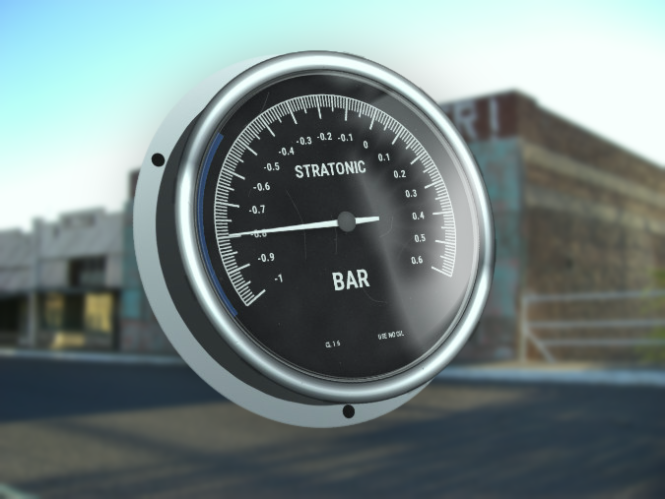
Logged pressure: -0.8 bar
